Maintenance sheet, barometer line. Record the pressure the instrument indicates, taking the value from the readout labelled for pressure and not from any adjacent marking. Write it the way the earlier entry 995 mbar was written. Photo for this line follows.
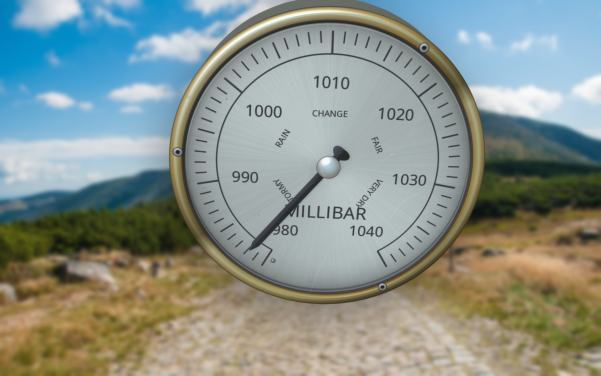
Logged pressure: 982 mbar
